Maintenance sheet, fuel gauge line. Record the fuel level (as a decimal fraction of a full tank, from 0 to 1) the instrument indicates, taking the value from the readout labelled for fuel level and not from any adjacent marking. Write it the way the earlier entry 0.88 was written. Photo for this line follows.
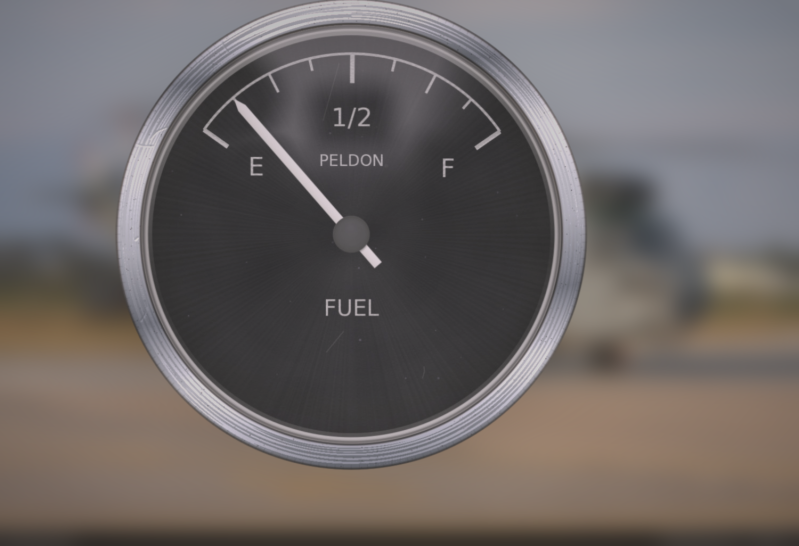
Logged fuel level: 0.125
